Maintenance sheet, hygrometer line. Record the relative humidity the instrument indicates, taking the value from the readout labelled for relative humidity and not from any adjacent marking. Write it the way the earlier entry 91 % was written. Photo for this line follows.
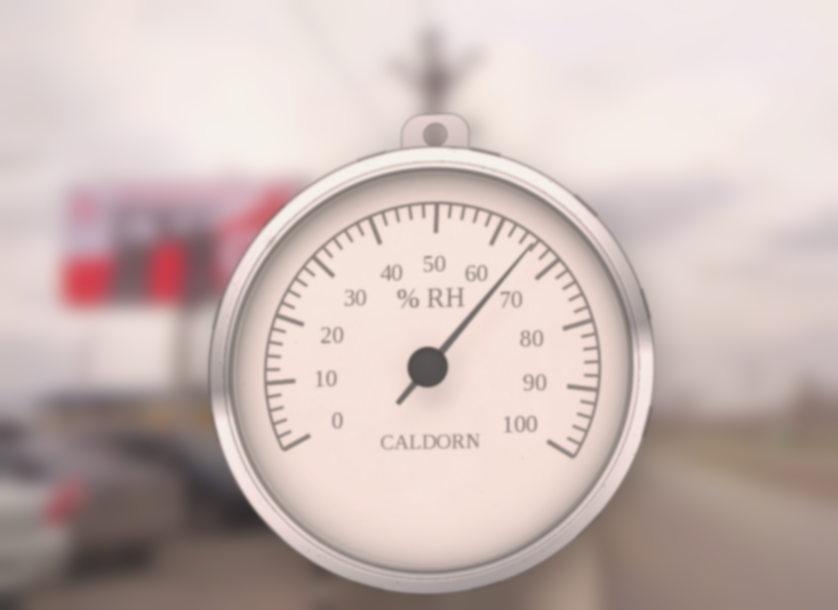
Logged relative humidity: 66 %
